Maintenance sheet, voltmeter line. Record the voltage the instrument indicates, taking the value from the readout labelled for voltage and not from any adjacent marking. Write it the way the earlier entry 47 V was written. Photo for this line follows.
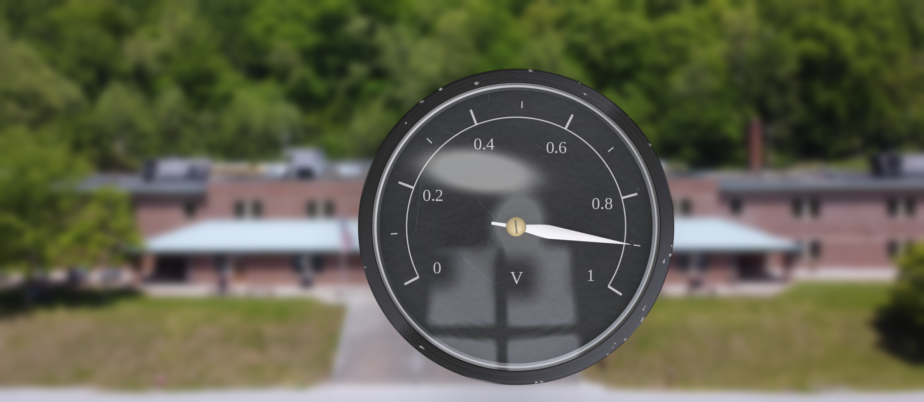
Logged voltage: 0.9 V
